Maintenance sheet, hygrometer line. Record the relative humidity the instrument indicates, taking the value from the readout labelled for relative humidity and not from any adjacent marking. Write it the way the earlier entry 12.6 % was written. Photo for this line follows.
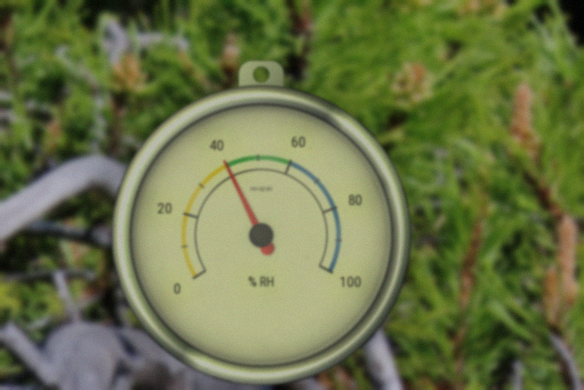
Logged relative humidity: 40 %
